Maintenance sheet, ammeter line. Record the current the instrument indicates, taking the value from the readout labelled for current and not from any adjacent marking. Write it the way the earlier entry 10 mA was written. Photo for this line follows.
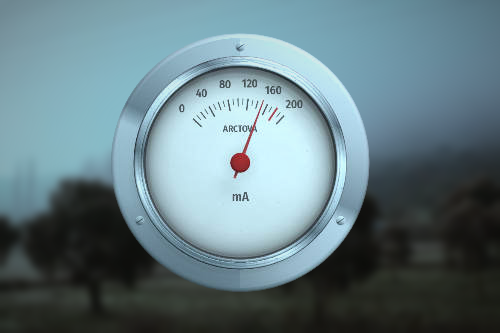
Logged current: 150 mA
